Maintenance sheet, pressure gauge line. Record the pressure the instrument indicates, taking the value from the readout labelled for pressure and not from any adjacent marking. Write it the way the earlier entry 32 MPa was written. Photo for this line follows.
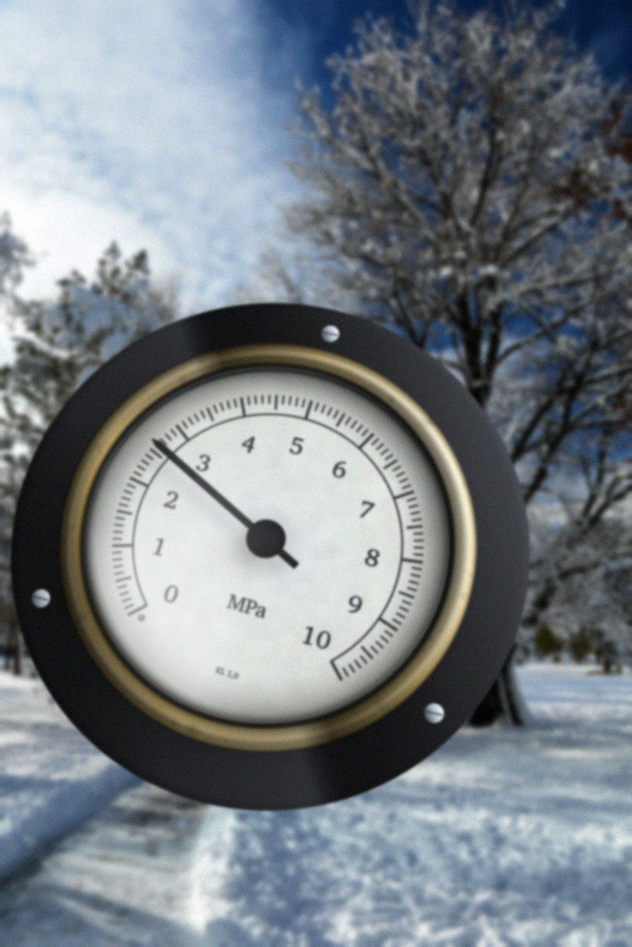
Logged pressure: 2.6 MPa
